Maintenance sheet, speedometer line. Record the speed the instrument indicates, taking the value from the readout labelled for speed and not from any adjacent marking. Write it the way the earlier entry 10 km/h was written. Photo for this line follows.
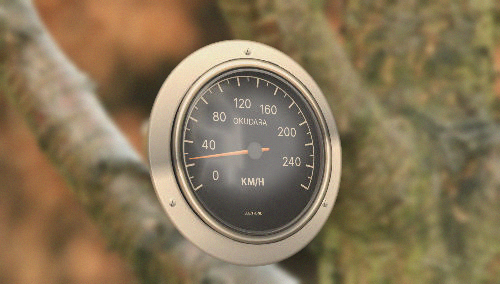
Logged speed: 25 km/h
